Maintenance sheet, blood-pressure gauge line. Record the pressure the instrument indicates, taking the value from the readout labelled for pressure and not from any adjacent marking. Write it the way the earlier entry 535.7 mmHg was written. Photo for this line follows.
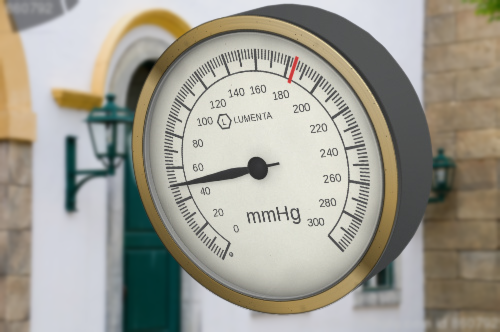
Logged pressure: 50 mmHg
